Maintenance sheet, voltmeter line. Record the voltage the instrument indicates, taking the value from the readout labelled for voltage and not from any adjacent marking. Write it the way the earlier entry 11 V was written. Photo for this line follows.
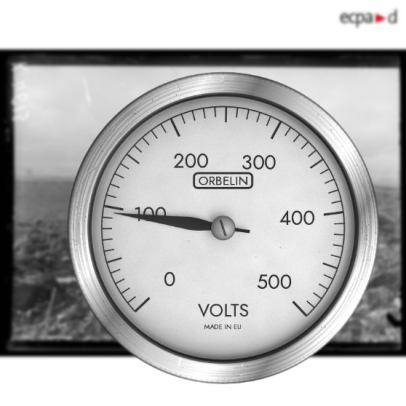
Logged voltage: 95 V
